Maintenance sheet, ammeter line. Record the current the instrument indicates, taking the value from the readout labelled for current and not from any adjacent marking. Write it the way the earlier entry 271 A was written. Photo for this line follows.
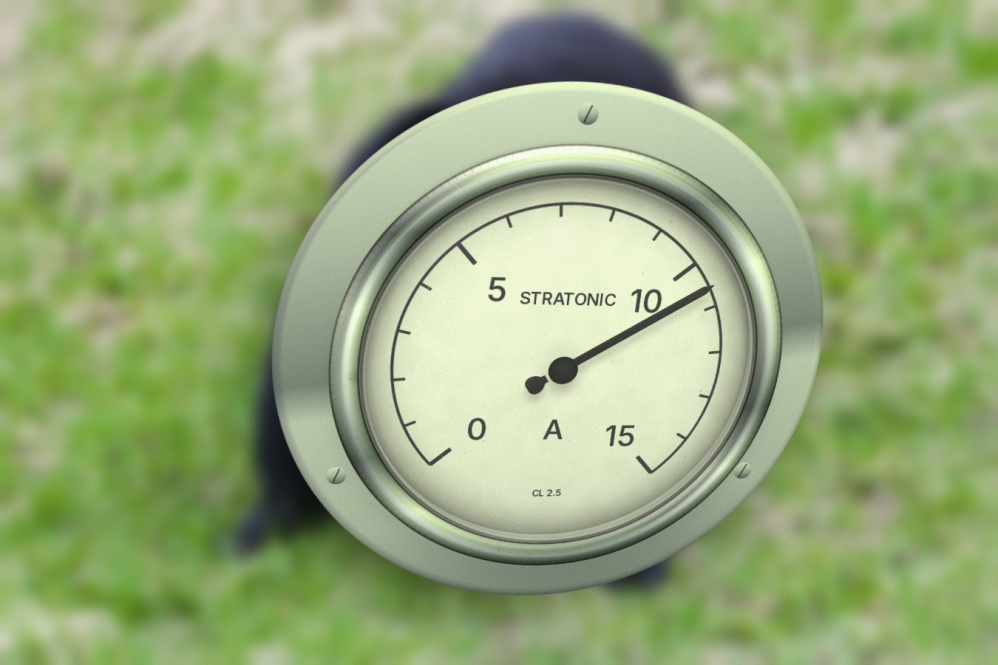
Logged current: 10.5 A
